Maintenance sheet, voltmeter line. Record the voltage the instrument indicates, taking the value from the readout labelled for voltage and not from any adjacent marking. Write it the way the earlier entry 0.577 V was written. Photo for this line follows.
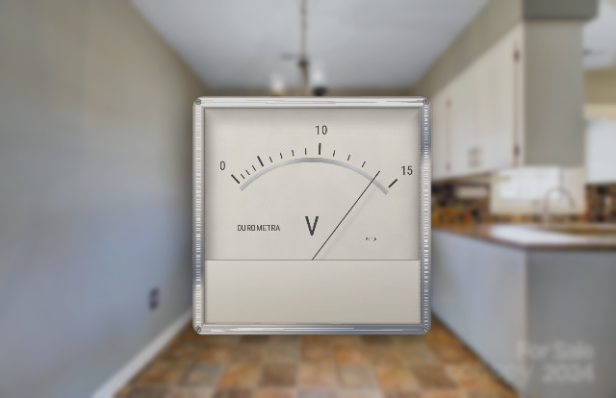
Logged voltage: 14 V
